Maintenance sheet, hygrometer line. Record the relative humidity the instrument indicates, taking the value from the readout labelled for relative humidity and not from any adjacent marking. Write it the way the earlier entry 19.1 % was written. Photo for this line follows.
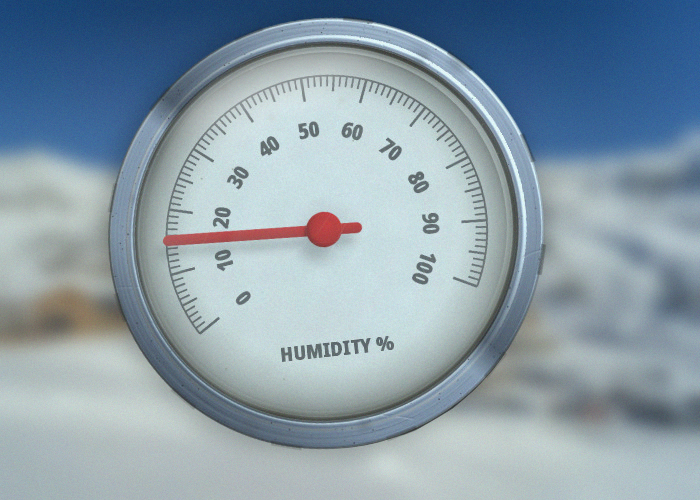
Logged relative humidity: 15 %
